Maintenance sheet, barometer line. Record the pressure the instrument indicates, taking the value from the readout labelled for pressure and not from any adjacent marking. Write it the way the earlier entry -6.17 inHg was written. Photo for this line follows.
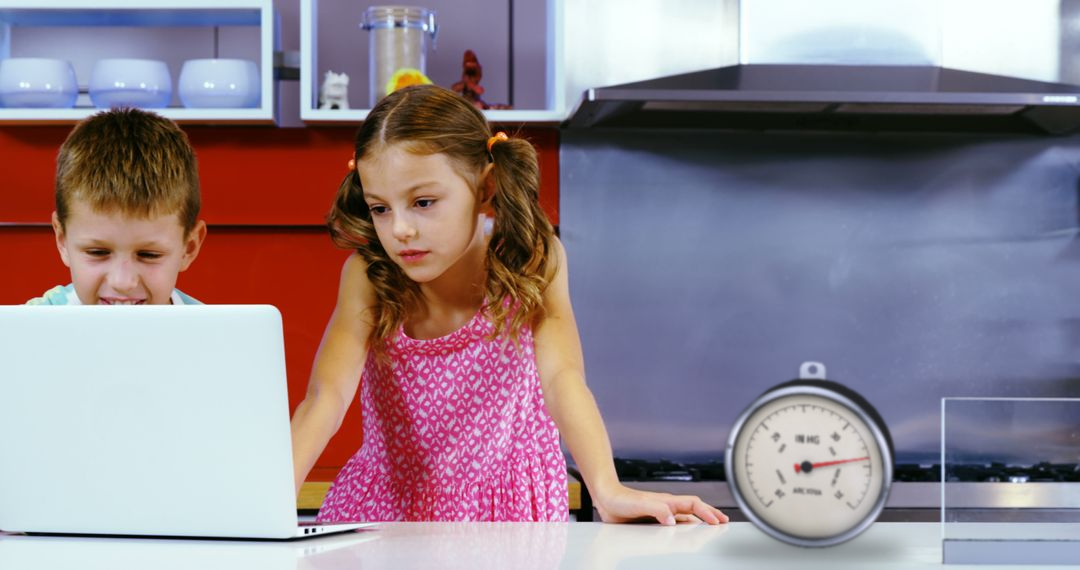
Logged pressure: 30.4 inHg
